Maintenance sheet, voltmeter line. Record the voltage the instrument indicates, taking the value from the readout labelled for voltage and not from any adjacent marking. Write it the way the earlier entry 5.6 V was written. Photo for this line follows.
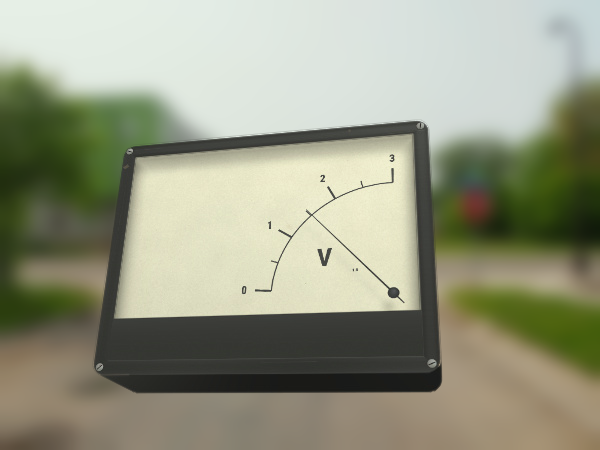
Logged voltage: 1.5 V
